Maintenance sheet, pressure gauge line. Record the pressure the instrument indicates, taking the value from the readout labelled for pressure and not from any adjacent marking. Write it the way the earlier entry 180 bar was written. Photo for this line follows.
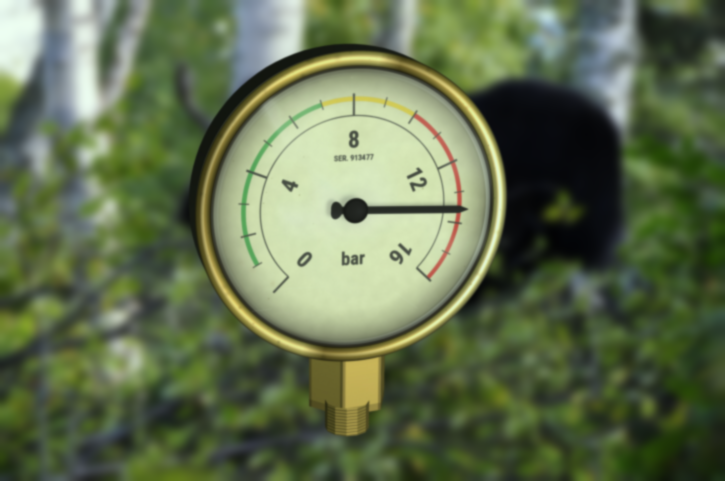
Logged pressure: 13.5 bar
